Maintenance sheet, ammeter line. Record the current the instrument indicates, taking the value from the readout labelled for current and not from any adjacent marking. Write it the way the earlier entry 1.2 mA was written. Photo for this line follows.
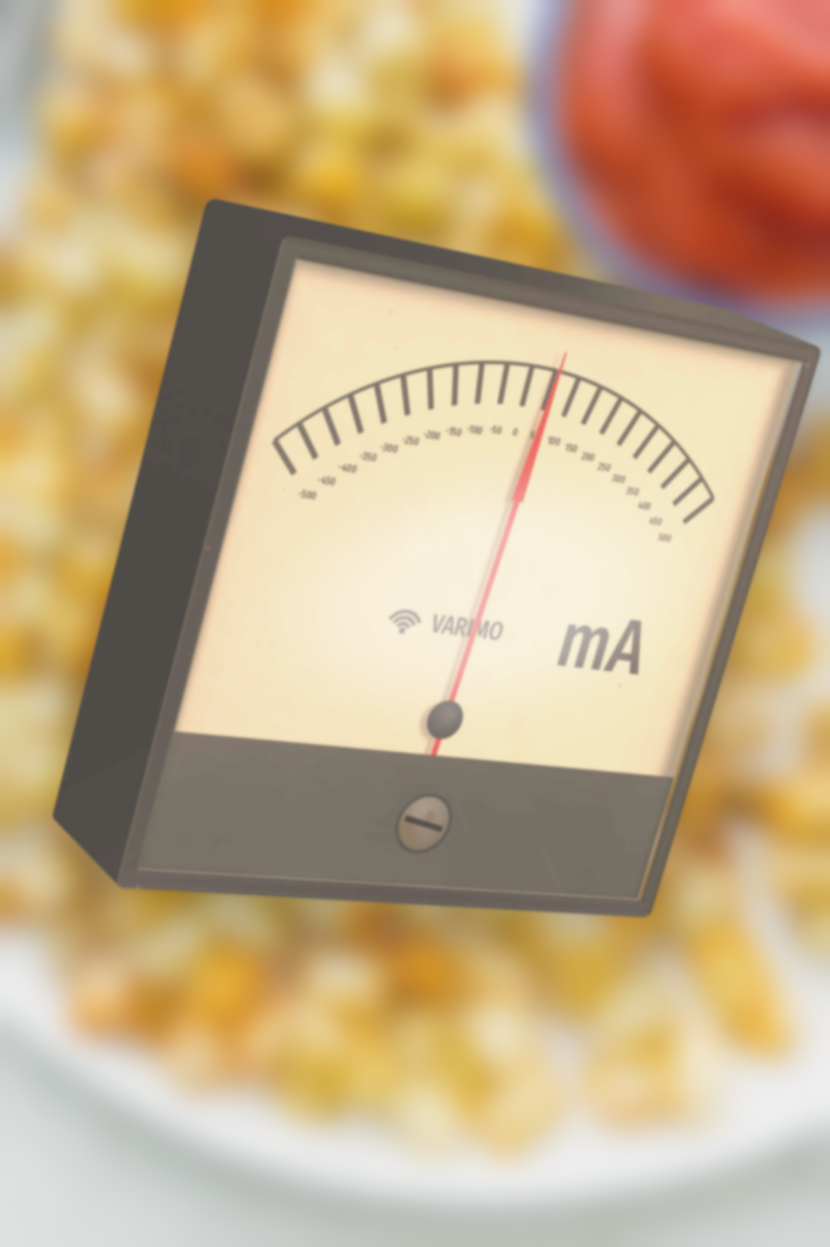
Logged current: 50 mA
